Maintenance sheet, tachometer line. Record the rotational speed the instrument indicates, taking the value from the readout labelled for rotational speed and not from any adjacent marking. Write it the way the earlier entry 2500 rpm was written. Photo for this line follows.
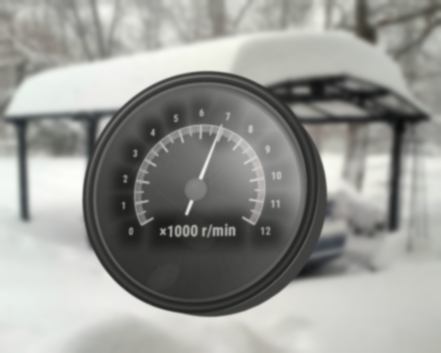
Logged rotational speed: 7000 rpm
